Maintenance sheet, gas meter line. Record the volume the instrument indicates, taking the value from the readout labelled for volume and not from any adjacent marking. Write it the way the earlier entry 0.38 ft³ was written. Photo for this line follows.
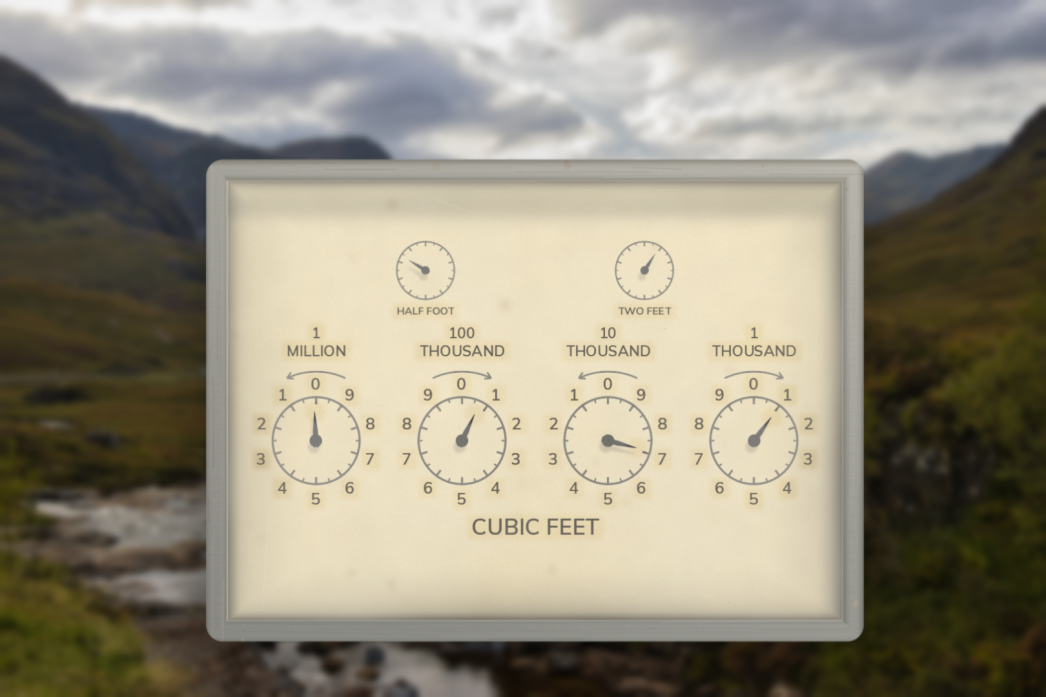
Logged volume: 7100 ft³
